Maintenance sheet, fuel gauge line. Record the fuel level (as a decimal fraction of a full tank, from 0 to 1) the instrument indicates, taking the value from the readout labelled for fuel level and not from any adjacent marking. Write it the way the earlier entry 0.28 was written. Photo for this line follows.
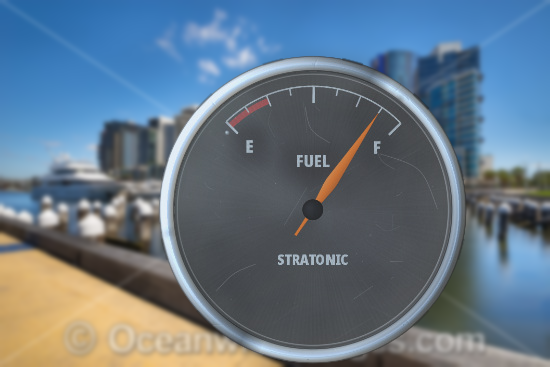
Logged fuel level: 0.875
